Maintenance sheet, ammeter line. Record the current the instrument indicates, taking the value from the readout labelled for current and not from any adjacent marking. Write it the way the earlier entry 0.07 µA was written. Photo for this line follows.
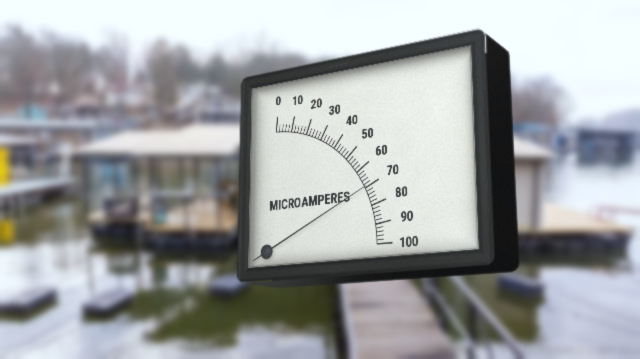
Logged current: 70 µA
